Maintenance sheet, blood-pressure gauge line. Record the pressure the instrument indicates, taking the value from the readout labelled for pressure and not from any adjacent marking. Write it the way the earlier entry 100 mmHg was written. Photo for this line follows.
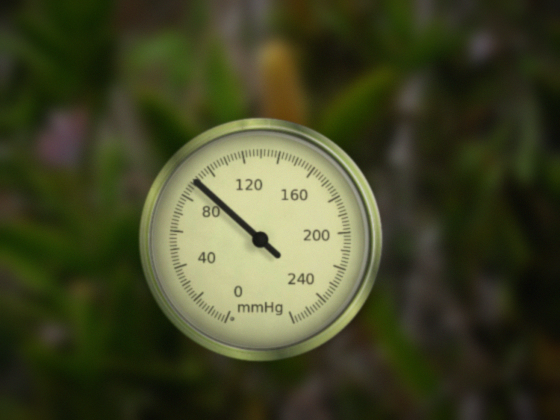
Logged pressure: 90 mmHg
